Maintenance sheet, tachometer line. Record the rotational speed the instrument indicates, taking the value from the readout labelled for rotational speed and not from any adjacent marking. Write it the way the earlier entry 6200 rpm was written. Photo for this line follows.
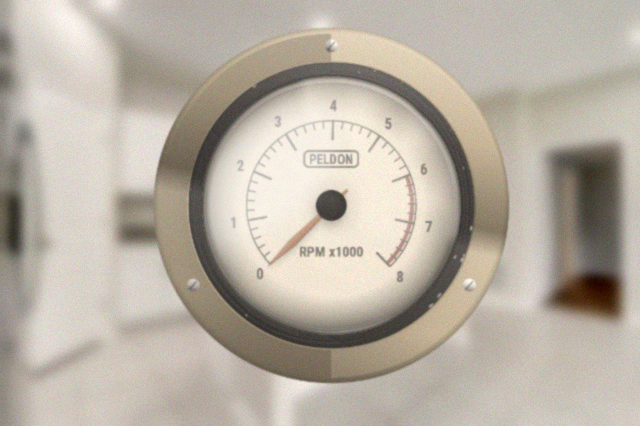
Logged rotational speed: 0 rpm
